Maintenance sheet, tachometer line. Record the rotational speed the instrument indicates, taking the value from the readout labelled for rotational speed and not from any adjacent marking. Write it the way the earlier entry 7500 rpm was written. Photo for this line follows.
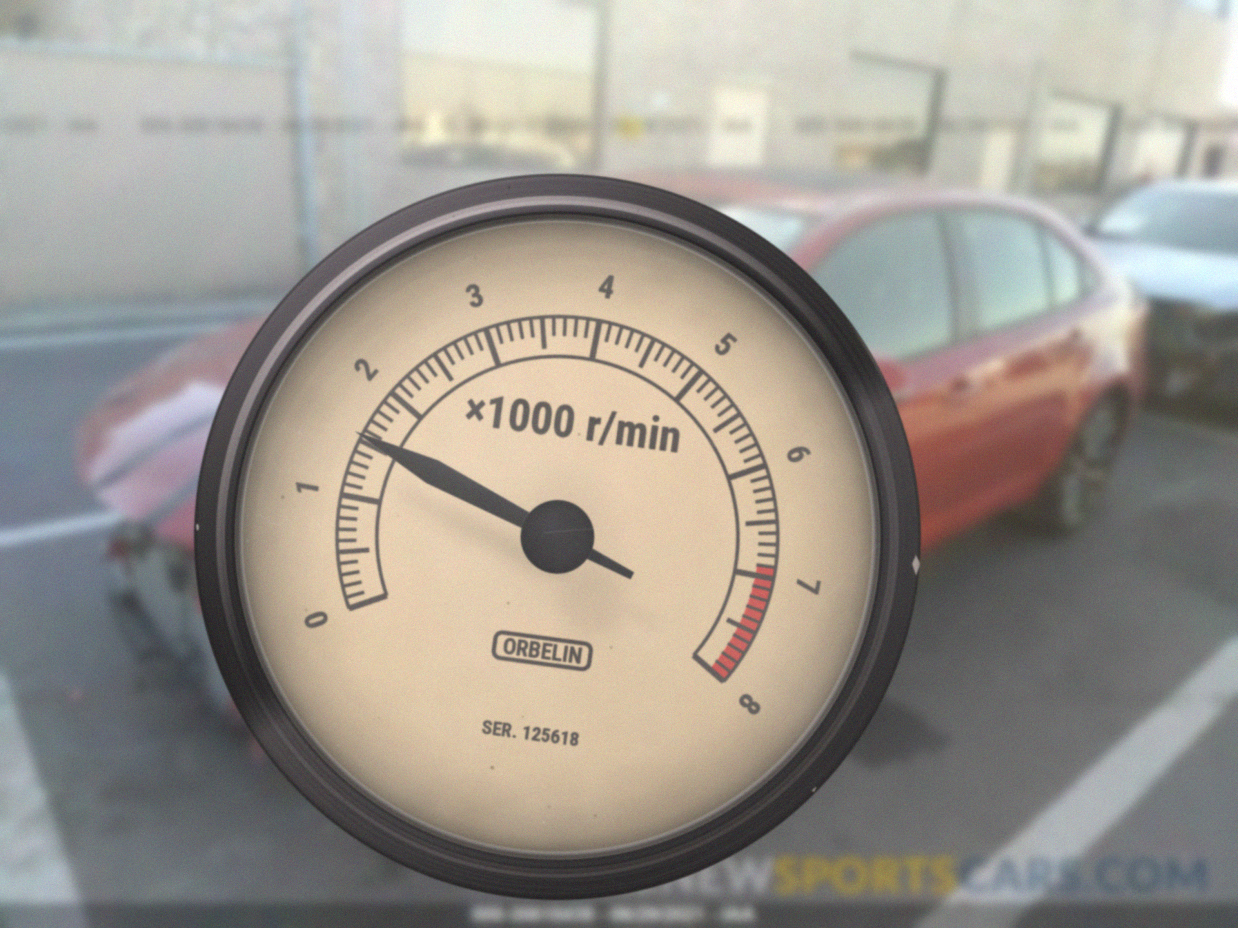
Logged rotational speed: 1550 rpm
